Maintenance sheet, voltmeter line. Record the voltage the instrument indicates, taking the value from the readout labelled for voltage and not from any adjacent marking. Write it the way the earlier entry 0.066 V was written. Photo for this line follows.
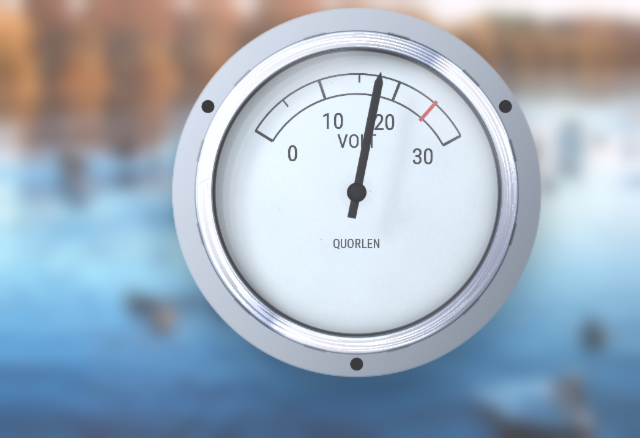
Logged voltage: 17.5 V
